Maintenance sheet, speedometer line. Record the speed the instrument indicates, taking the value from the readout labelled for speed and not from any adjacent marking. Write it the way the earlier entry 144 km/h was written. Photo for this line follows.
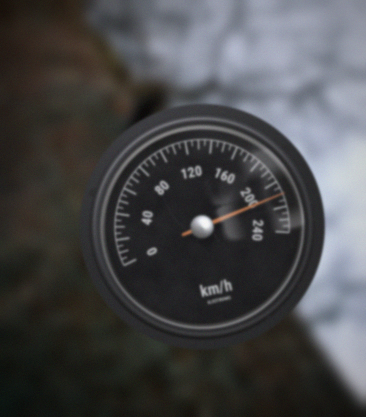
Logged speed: 210 km/h
